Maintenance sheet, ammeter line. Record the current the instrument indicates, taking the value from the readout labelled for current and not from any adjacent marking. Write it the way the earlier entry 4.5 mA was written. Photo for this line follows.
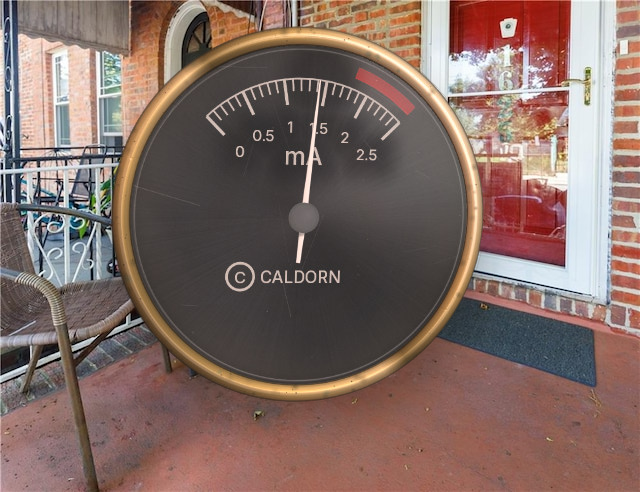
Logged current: 1.4 mA
